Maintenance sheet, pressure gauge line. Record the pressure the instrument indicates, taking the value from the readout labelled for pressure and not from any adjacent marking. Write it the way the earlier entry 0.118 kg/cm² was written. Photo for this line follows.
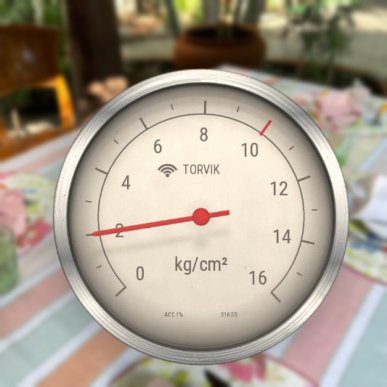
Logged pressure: 2 kg/cm²
